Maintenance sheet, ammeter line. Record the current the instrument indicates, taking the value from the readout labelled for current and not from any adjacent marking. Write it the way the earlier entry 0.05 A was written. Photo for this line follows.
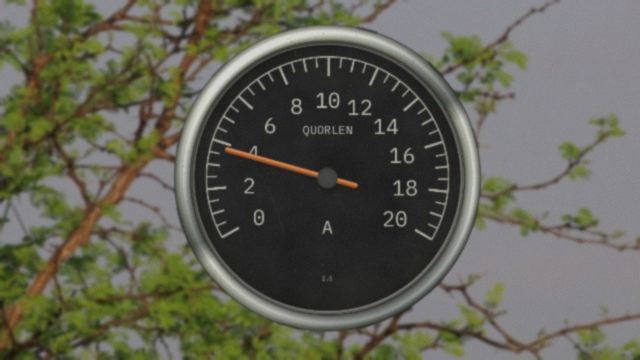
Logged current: 3.75 A
